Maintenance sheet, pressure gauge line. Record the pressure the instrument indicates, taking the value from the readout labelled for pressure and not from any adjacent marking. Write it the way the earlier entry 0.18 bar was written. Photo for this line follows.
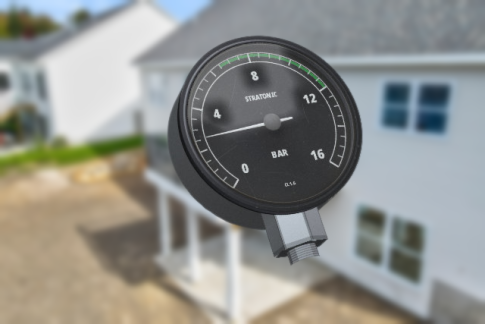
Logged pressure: 2.5 bar
